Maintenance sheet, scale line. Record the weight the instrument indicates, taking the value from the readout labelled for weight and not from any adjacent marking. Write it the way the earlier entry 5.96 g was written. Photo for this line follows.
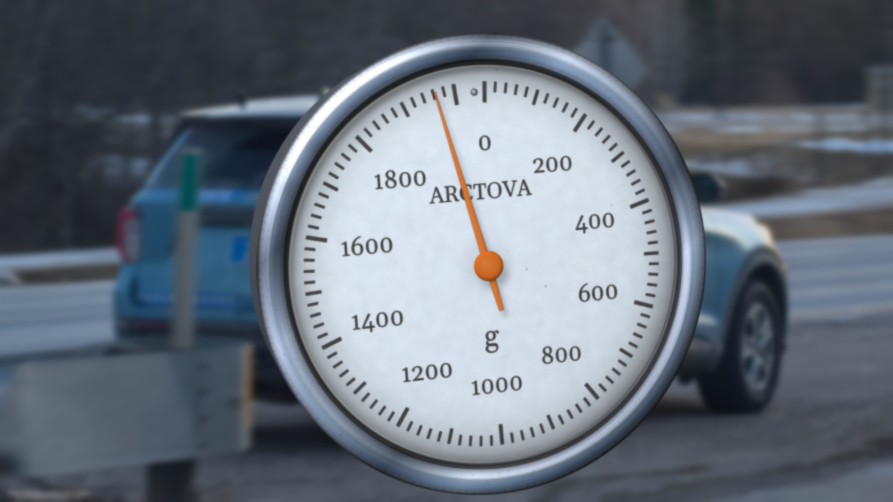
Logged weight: 1960 g
